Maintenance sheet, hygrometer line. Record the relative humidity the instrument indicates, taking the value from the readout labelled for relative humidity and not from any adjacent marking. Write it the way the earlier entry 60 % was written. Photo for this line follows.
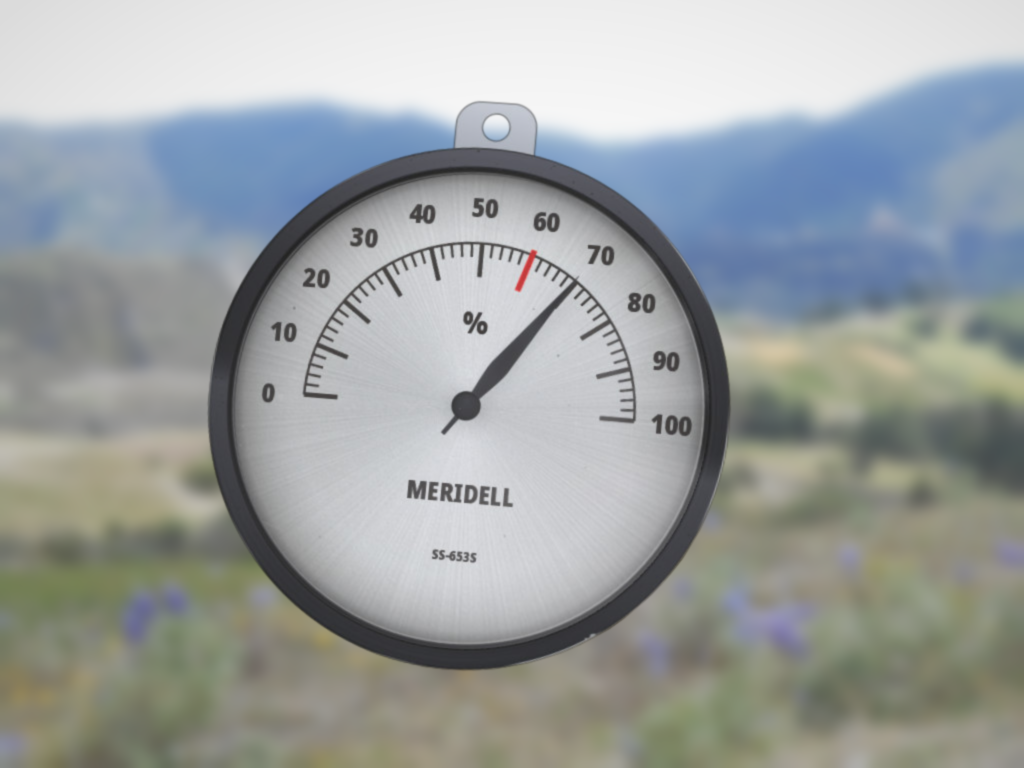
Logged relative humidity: 70 %
